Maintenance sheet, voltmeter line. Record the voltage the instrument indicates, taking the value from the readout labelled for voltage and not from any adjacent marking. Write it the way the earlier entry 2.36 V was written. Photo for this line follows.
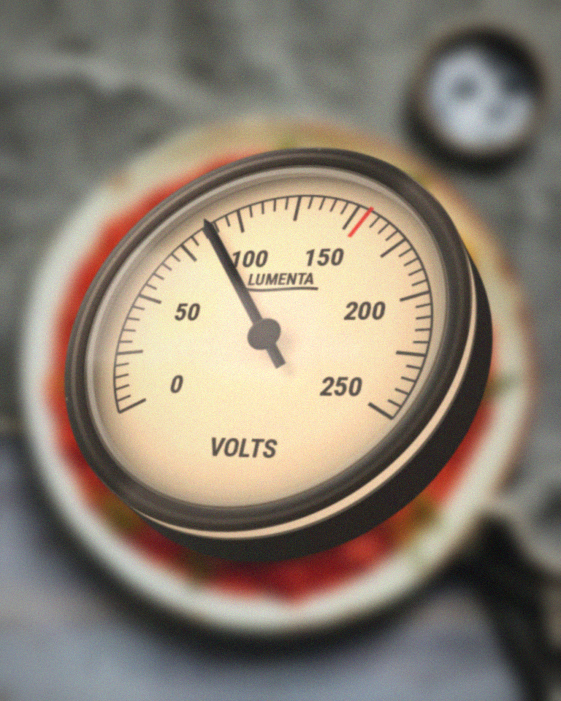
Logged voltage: 87.5 V
